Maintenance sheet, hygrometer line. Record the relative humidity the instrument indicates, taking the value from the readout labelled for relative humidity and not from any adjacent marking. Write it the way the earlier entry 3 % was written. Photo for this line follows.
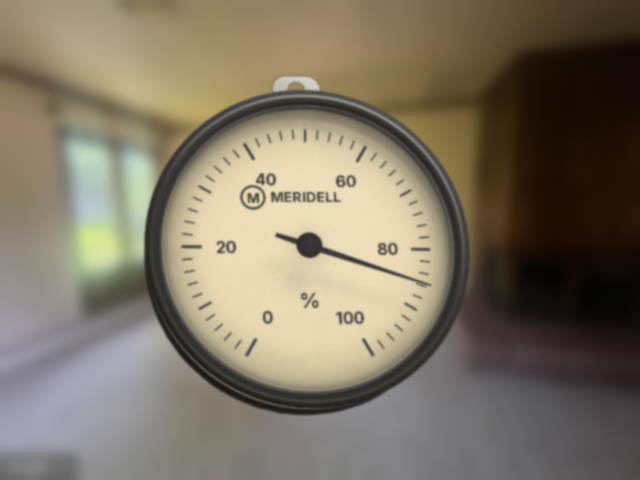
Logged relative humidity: 86 %
